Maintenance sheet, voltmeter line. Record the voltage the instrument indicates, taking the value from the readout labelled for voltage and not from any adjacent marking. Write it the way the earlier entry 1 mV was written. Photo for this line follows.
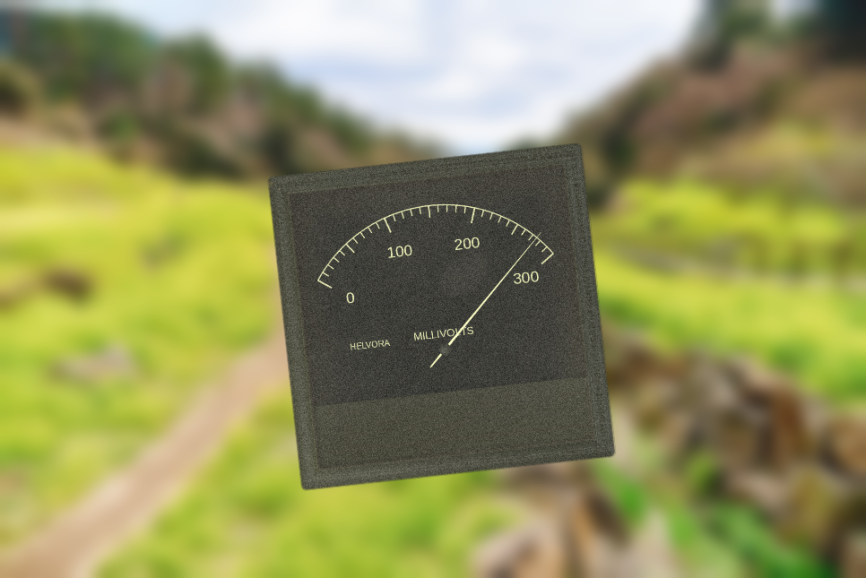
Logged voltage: 275 mV
